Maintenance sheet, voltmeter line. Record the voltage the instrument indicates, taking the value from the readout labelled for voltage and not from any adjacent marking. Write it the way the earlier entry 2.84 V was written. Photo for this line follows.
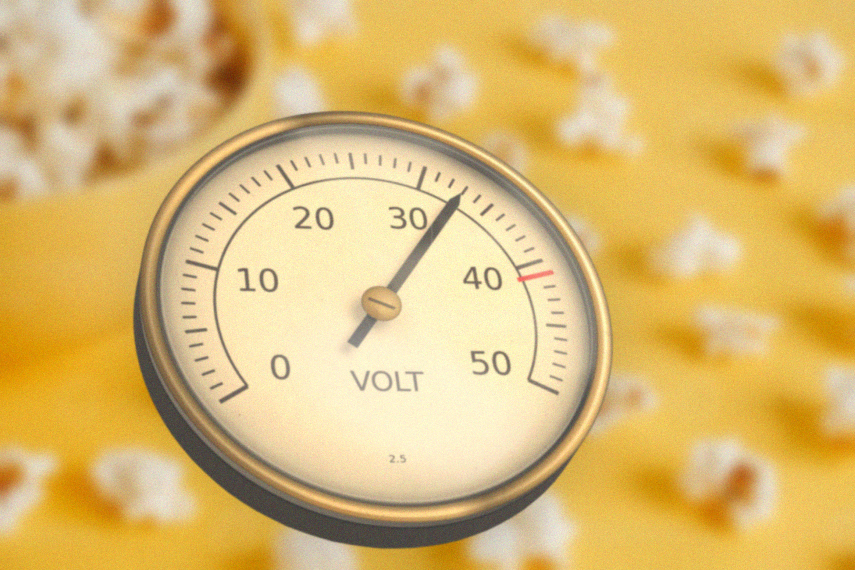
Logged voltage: 33 V
